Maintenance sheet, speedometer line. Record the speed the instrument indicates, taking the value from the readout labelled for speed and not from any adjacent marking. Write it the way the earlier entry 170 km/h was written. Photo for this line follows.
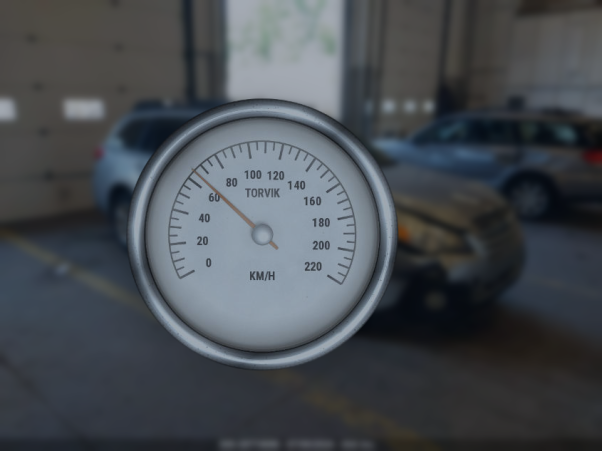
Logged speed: 65 km/h
